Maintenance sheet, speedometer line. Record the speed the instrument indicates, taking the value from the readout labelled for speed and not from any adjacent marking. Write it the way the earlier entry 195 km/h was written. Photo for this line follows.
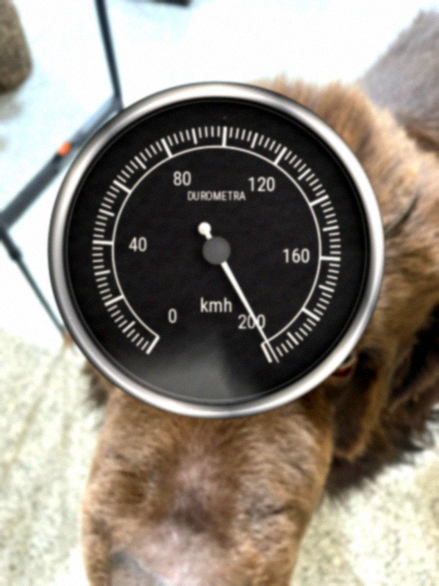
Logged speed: 198 km/h
